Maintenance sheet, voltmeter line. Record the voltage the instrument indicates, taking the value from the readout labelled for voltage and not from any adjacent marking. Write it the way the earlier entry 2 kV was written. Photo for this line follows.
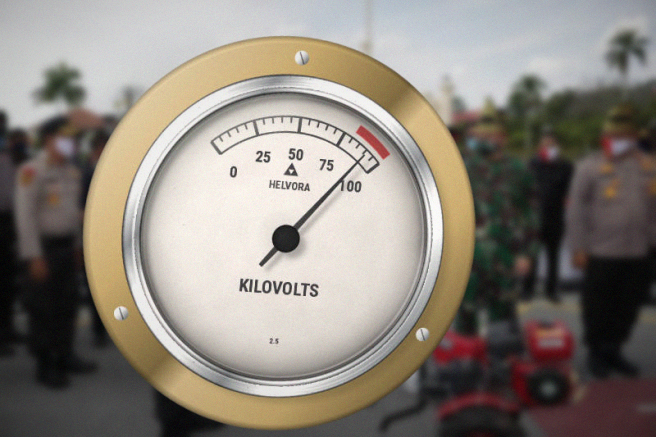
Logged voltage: 90 kV
